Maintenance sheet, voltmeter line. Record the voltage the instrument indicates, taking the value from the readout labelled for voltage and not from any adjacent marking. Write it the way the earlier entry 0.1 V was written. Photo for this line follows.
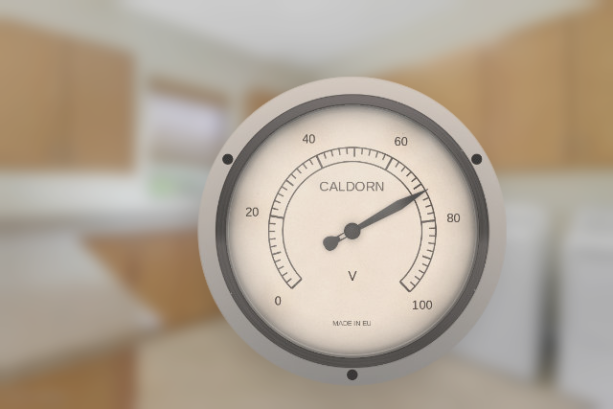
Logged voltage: 72 V
